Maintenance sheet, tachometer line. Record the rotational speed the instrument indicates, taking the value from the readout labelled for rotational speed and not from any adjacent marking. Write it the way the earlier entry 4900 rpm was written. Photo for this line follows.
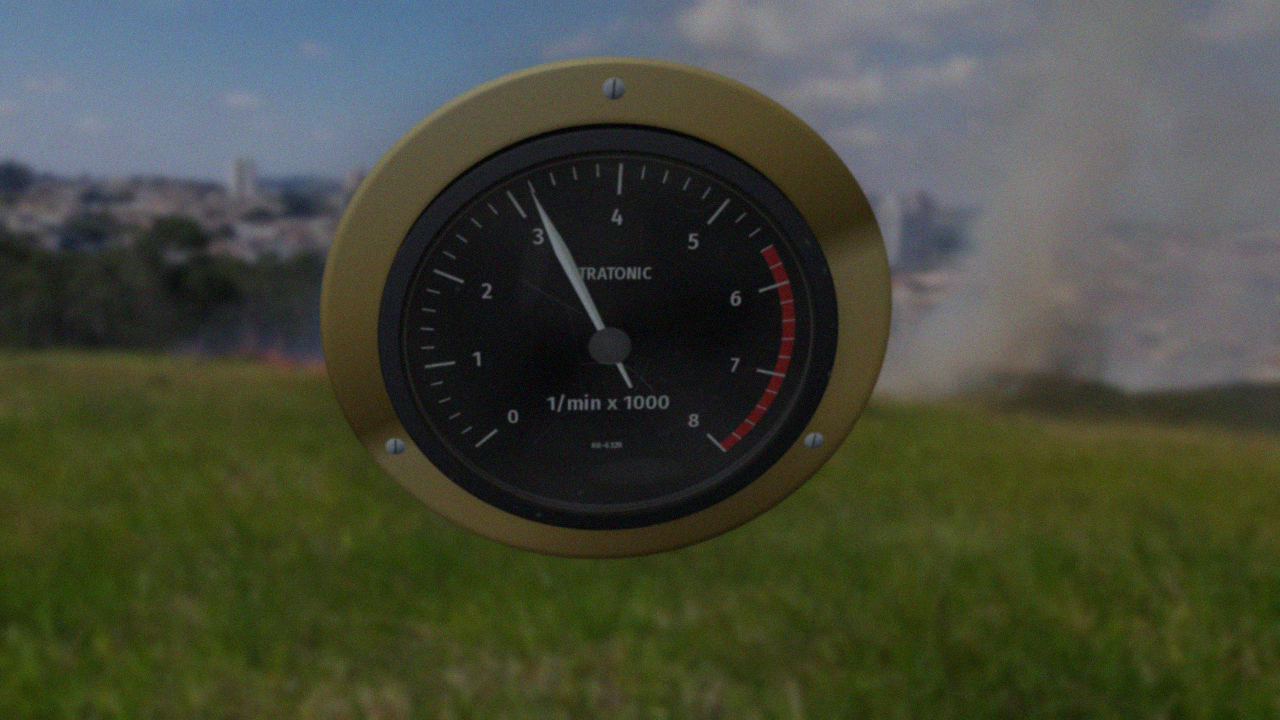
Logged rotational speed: 3200 rpm
